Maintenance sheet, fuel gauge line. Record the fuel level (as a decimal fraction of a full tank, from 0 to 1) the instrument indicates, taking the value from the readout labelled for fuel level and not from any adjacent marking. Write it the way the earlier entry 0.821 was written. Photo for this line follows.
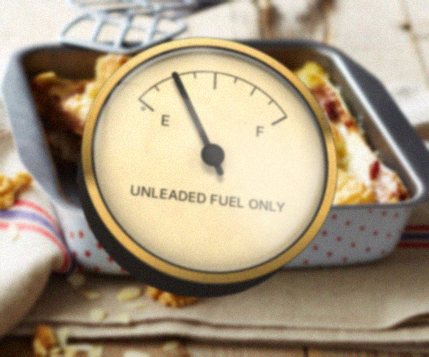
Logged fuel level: 0.25
